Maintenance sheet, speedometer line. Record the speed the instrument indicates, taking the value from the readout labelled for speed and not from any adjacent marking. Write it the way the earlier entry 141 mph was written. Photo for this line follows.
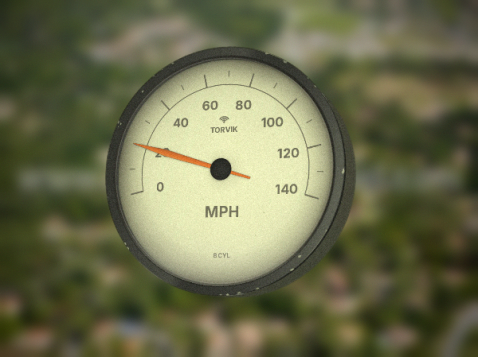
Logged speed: 20 mph
